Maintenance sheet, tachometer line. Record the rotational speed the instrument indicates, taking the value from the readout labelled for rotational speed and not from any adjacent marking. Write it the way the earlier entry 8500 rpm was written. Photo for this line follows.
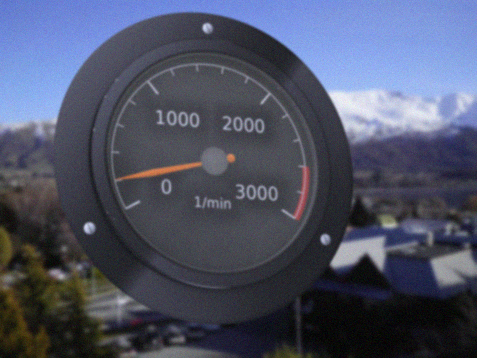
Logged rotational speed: 200 rpm
